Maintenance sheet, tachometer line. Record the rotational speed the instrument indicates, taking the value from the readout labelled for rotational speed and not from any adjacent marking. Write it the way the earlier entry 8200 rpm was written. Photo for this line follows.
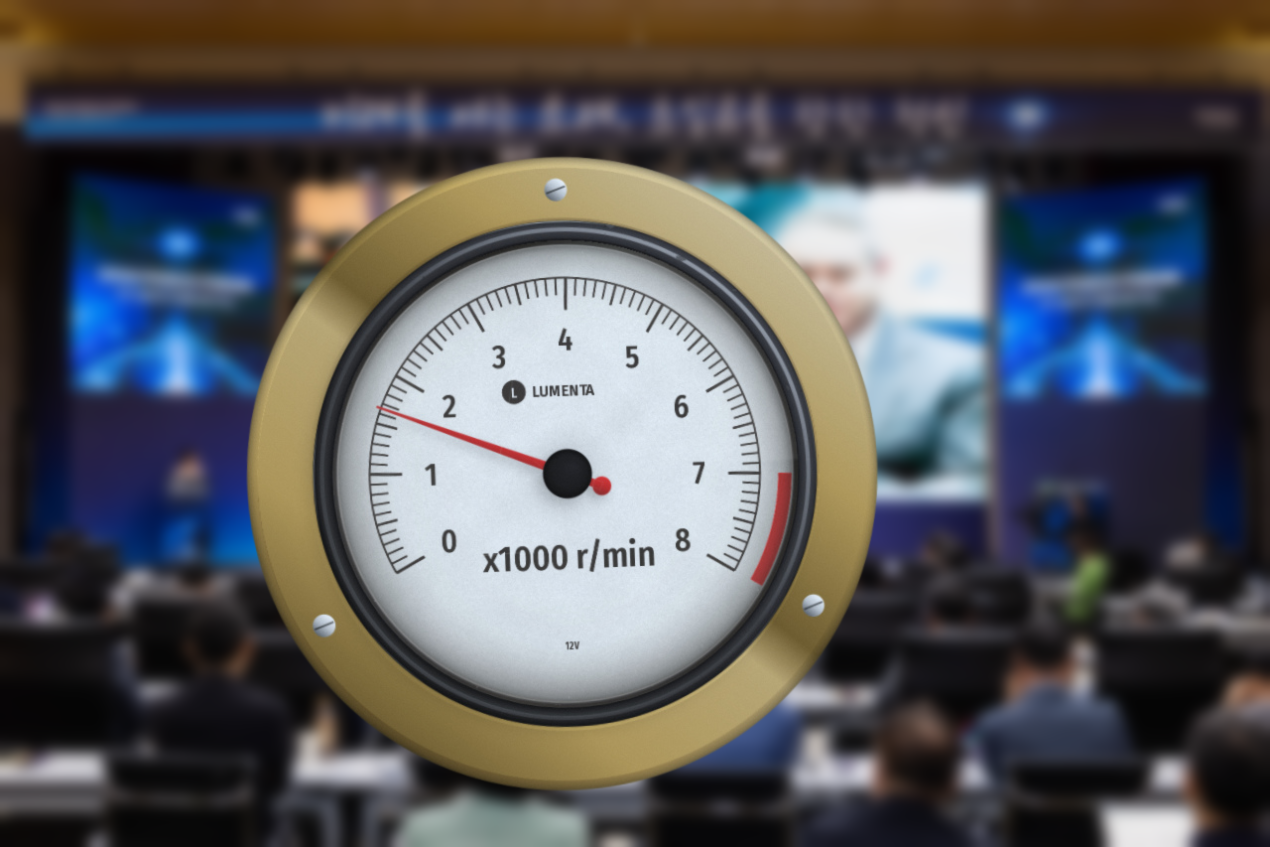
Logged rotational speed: 1650 rpm
